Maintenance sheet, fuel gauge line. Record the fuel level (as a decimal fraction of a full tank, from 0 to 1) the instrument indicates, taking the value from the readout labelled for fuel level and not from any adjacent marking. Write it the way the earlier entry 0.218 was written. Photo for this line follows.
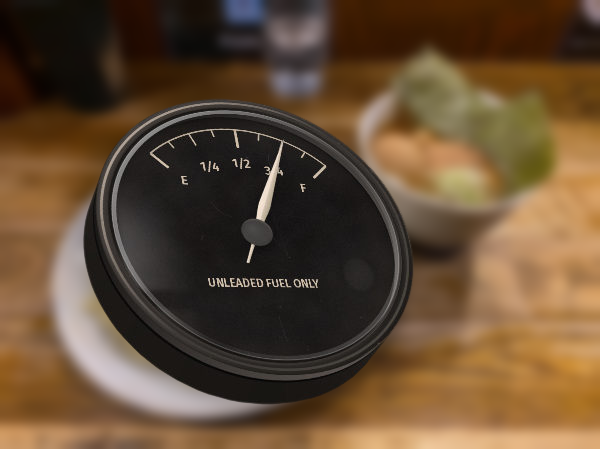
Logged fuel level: 0.75
